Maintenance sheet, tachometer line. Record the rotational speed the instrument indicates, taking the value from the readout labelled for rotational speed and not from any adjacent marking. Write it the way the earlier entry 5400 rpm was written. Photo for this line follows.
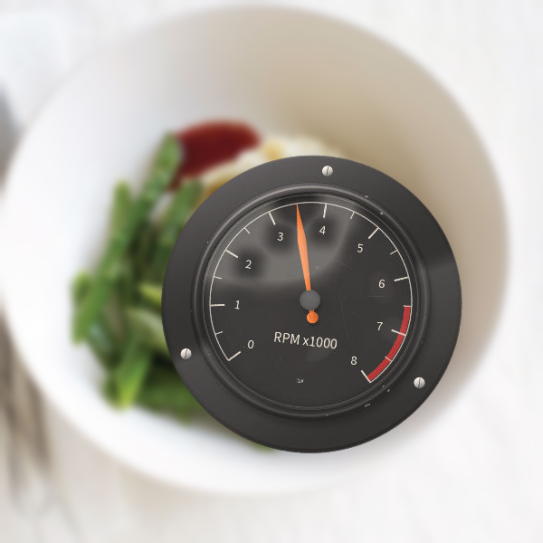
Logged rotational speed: 3500 rpm
